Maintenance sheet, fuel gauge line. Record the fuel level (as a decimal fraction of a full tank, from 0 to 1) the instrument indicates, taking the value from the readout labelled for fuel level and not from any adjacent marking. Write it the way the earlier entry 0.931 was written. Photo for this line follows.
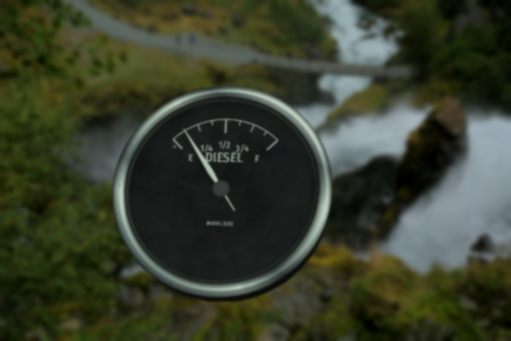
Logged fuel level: 0.125
